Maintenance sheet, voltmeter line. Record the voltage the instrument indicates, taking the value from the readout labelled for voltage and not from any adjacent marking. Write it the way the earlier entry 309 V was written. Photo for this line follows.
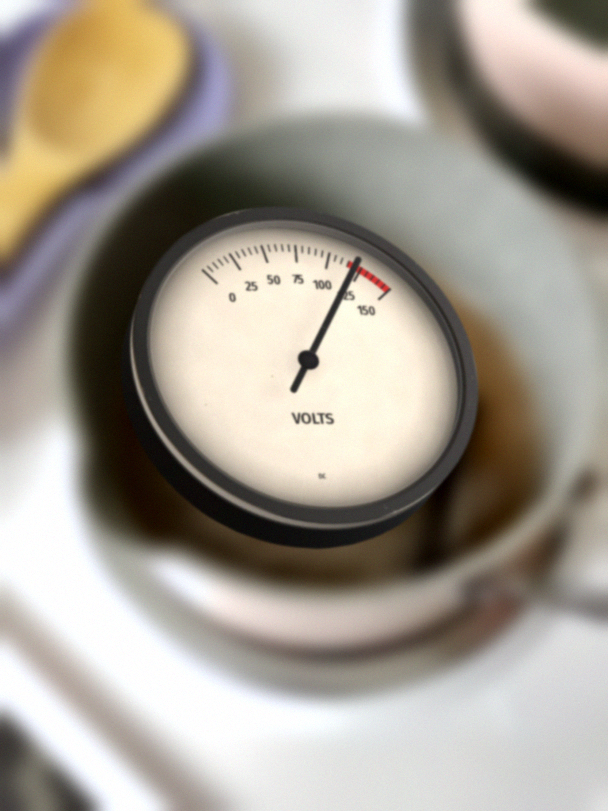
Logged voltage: 120 V
